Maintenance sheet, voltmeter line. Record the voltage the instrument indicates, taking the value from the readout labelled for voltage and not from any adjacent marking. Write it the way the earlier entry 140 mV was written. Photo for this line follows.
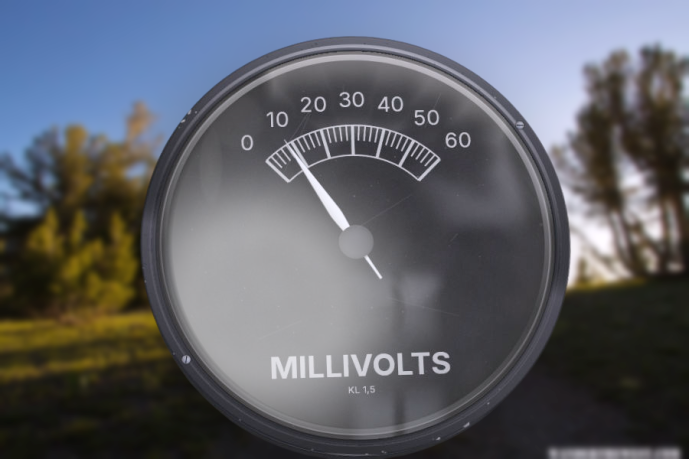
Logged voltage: 8 mV
